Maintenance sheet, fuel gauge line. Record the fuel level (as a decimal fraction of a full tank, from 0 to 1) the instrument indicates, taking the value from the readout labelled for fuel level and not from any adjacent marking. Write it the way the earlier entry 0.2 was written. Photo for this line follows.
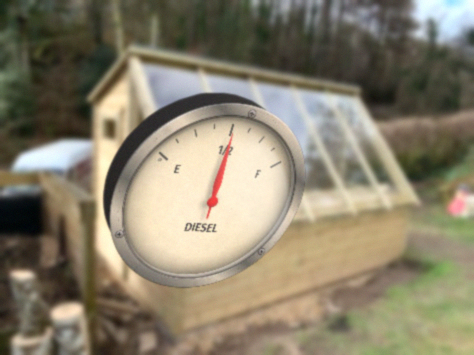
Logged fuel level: 0.5
